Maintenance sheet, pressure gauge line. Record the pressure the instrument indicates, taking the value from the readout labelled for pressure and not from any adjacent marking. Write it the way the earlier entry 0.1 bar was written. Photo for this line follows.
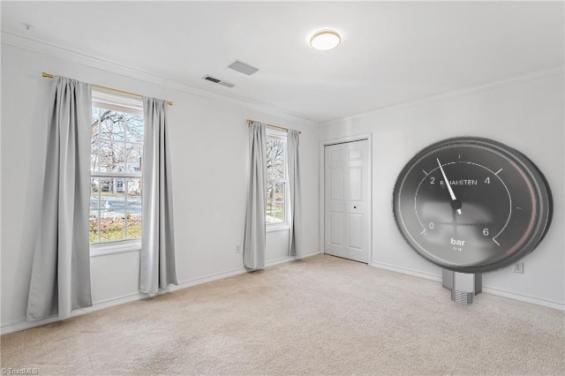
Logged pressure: 2.5 bar
